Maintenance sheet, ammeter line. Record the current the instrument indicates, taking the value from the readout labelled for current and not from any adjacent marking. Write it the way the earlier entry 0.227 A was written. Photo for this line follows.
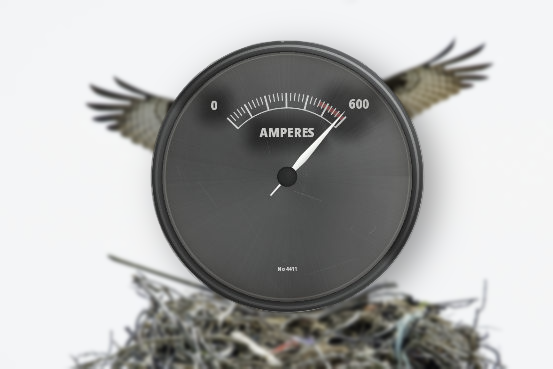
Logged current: 580 A
